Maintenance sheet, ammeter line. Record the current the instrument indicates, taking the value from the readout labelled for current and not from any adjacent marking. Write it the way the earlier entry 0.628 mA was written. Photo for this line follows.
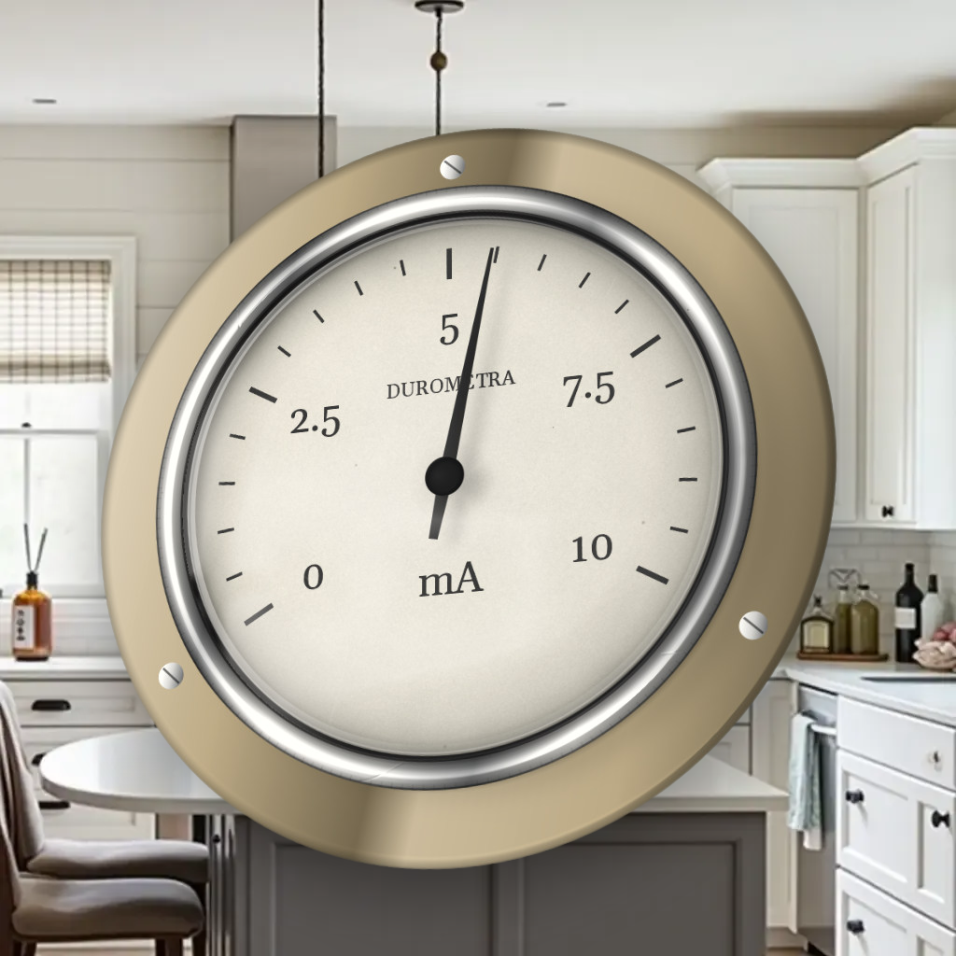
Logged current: 5.5 mA
